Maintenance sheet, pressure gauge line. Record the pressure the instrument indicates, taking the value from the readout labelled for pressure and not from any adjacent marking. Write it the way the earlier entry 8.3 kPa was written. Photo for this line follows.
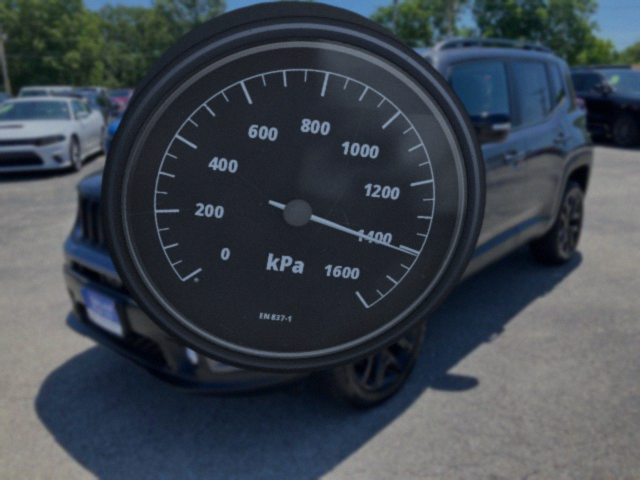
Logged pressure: 1400 kPa
